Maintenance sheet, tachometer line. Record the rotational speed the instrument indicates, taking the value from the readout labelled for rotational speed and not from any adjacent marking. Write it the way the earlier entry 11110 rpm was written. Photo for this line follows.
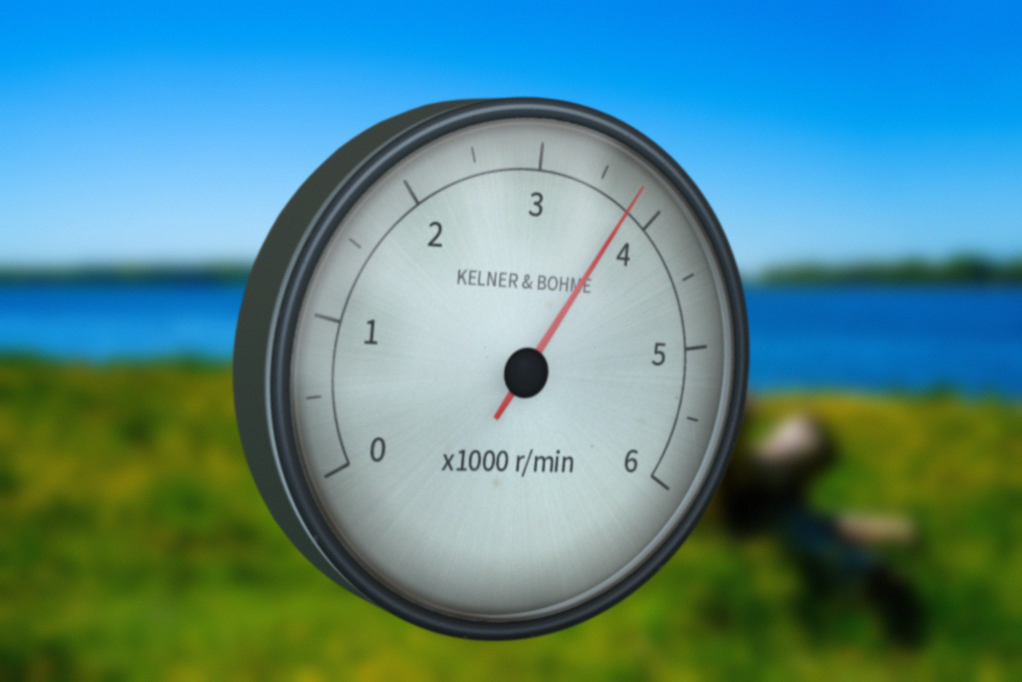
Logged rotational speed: 3750 rpm
